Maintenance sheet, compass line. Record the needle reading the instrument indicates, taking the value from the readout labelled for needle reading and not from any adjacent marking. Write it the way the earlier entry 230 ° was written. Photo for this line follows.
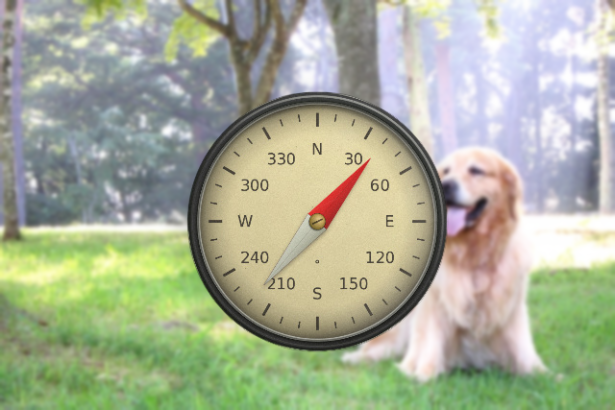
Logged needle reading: 40 °
